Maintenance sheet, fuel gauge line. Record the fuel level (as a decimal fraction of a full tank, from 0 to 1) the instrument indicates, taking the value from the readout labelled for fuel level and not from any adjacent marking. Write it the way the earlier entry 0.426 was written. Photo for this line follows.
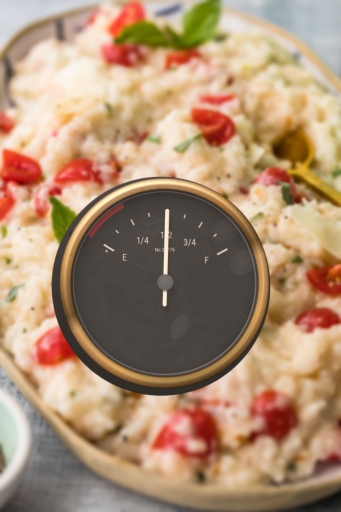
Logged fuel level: 0.5
